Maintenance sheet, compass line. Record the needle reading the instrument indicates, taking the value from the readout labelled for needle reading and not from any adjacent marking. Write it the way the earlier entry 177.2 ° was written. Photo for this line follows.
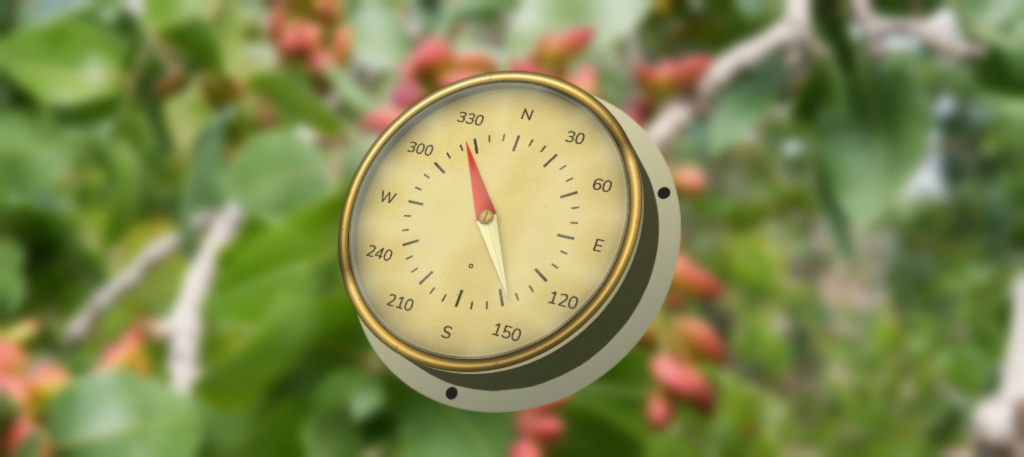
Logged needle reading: 325 °
